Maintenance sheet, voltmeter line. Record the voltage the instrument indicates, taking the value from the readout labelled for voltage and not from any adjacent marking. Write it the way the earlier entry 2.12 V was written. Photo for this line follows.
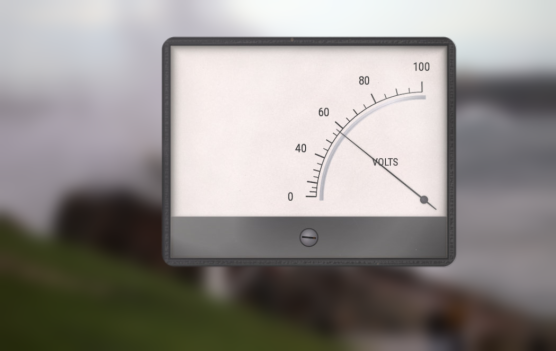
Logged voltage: 57.5 V
